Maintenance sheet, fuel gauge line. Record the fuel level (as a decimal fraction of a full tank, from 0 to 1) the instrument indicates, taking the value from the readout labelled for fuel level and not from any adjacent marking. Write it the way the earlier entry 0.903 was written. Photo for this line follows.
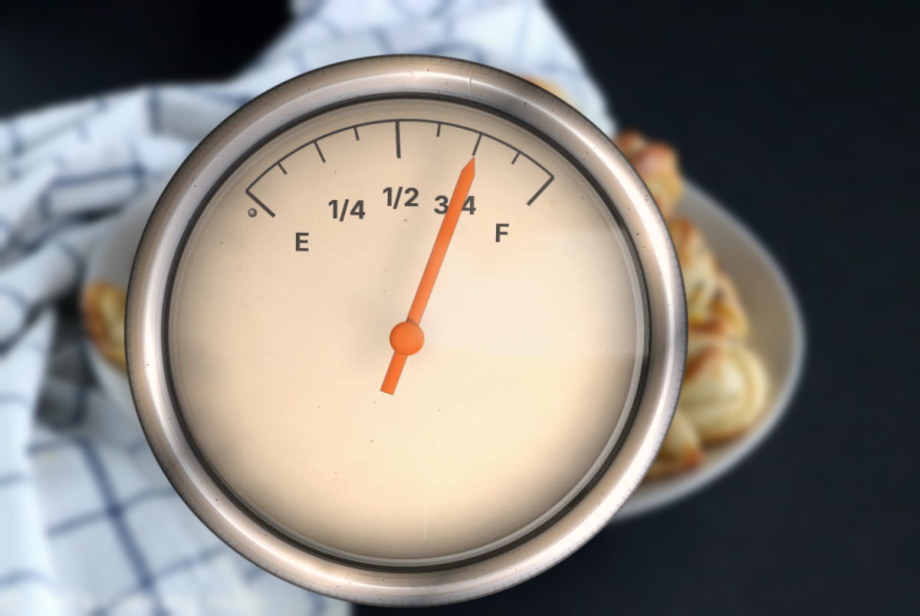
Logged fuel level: 0.75
